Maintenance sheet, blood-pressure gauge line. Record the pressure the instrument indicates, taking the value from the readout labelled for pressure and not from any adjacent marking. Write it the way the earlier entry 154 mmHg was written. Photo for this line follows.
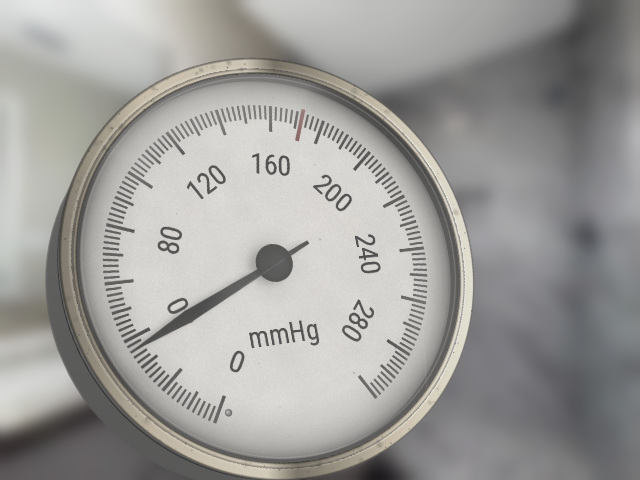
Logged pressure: 36 mmHg
